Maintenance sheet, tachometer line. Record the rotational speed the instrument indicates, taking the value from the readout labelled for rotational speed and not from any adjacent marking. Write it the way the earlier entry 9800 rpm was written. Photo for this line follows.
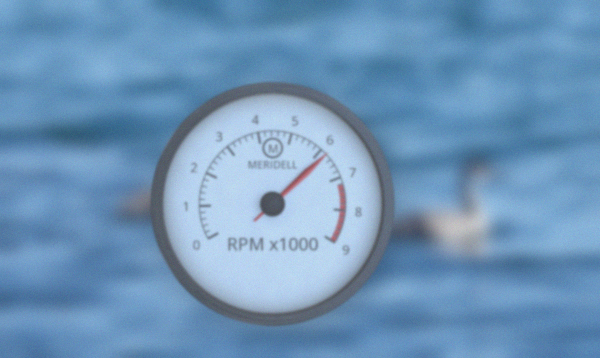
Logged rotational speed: 6200 rpm
